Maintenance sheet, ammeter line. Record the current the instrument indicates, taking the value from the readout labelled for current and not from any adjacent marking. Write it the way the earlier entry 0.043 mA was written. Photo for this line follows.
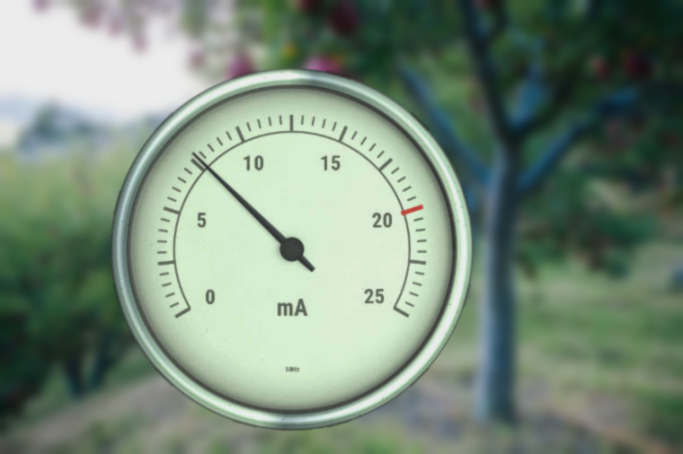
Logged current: 7.75 mA
